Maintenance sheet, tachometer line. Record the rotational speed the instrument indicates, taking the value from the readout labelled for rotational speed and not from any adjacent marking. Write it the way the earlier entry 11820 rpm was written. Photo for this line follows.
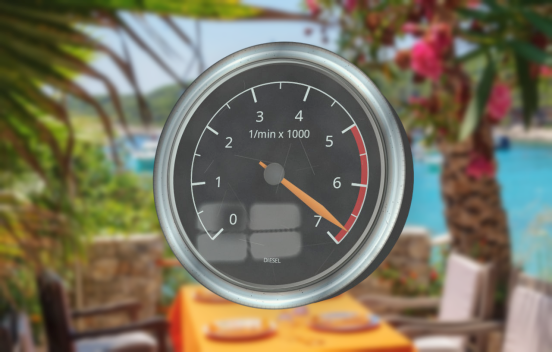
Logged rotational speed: 6750 rpm
